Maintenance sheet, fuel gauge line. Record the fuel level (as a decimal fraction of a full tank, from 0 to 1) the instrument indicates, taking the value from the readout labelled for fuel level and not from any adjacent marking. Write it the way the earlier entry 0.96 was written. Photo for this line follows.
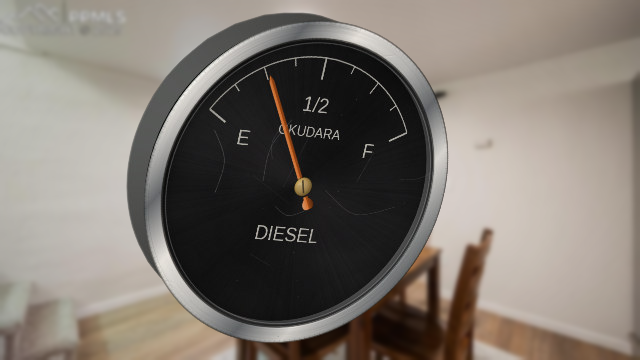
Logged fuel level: 0.25
